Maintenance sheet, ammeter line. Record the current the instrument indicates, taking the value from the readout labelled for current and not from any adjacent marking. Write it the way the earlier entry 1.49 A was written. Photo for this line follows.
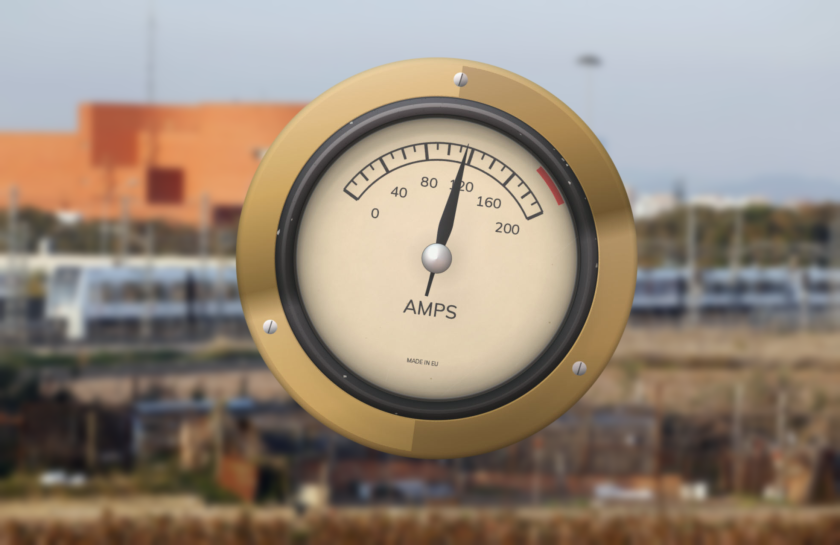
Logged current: 115 A
